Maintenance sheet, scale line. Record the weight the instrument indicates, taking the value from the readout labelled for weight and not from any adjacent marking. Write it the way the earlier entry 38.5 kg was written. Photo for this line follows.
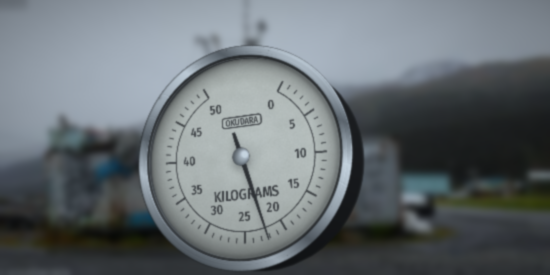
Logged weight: 22 kg
